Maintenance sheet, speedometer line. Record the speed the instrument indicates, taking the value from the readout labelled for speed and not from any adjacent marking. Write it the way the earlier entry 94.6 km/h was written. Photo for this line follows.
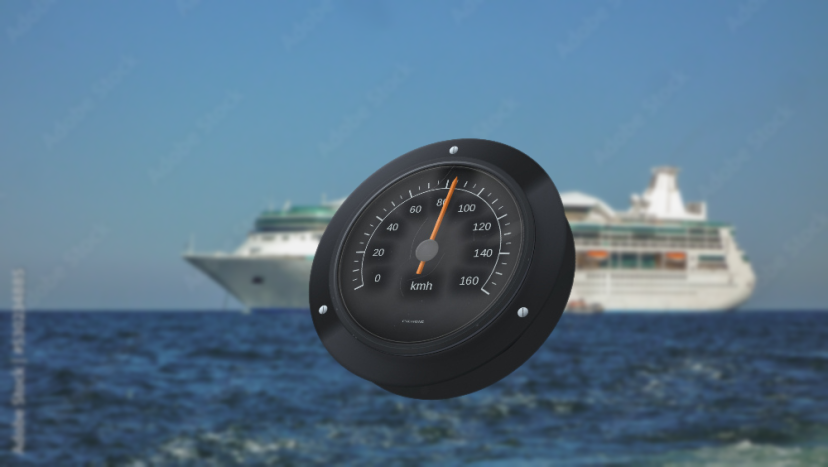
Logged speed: 85 km/h
